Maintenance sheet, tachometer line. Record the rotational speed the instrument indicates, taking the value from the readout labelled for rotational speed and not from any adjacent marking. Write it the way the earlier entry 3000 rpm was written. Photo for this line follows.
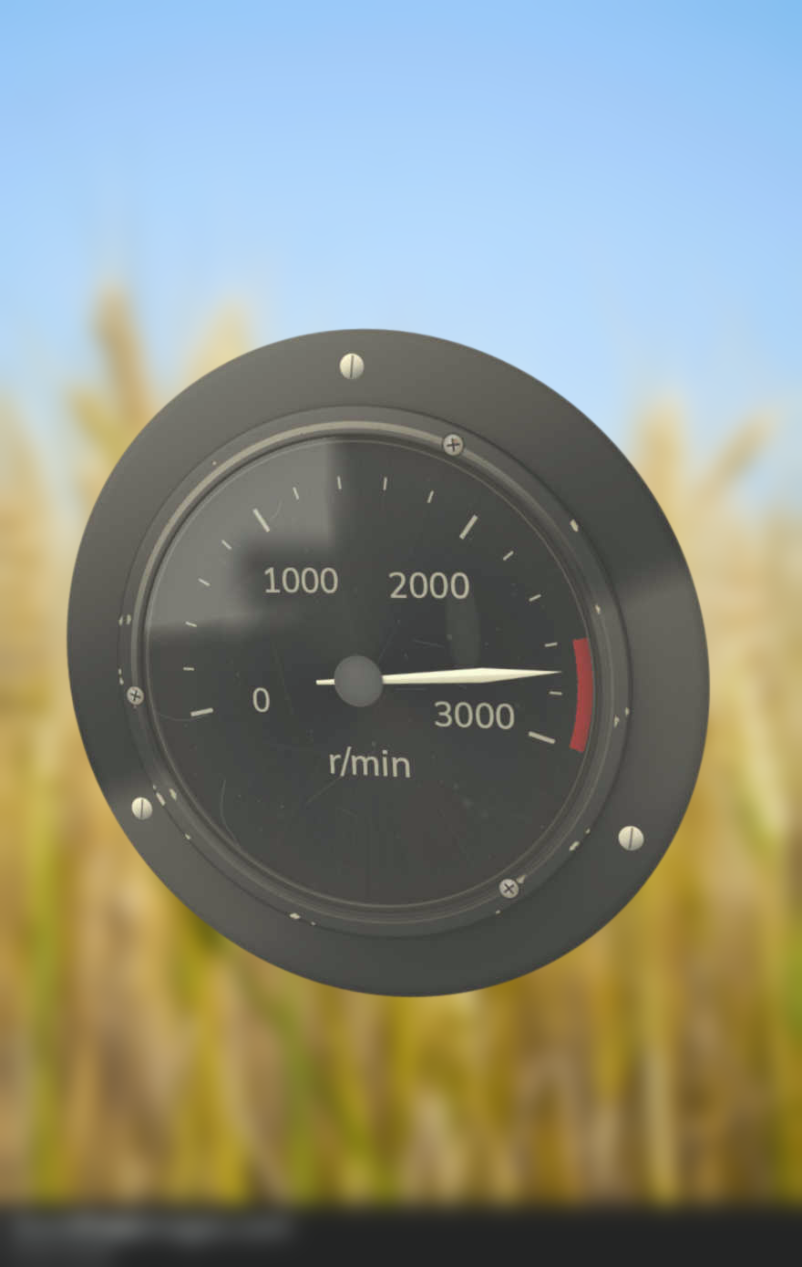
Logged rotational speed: 2700 rpm
